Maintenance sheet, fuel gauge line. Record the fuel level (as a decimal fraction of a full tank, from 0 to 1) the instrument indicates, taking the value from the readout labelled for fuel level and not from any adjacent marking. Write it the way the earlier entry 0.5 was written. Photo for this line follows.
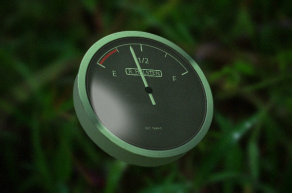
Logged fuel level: 0.375
